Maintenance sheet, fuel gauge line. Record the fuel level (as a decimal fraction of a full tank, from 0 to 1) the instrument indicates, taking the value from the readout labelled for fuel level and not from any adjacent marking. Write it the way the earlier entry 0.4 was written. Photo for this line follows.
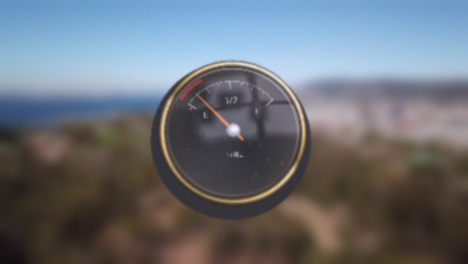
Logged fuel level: 0.125
